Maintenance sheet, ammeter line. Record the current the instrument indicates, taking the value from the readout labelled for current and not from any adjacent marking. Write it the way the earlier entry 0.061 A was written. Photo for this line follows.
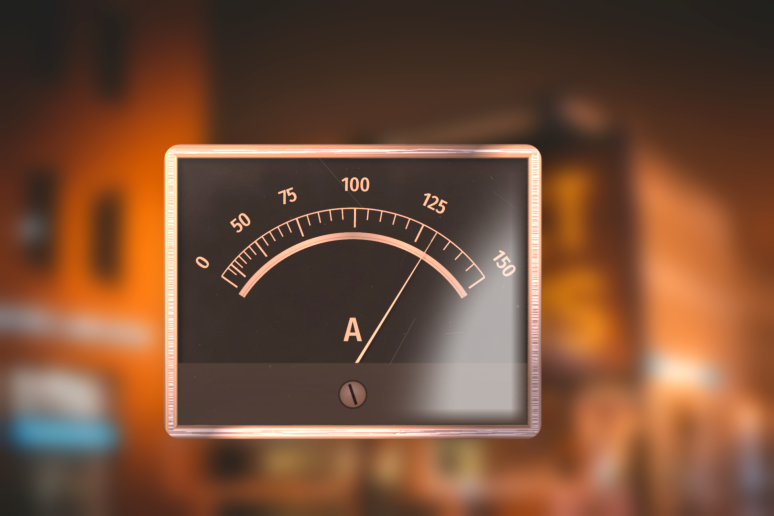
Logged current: 130 A
